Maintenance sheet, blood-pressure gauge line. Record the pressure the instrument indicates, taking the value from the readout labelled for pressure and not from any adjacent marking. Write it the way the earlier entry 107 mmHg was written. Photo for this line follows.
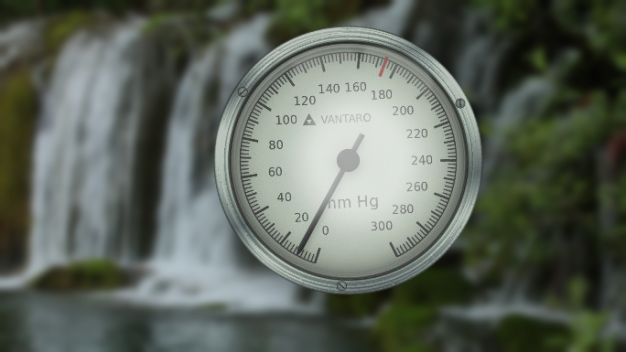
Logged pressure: 10 mmHg
